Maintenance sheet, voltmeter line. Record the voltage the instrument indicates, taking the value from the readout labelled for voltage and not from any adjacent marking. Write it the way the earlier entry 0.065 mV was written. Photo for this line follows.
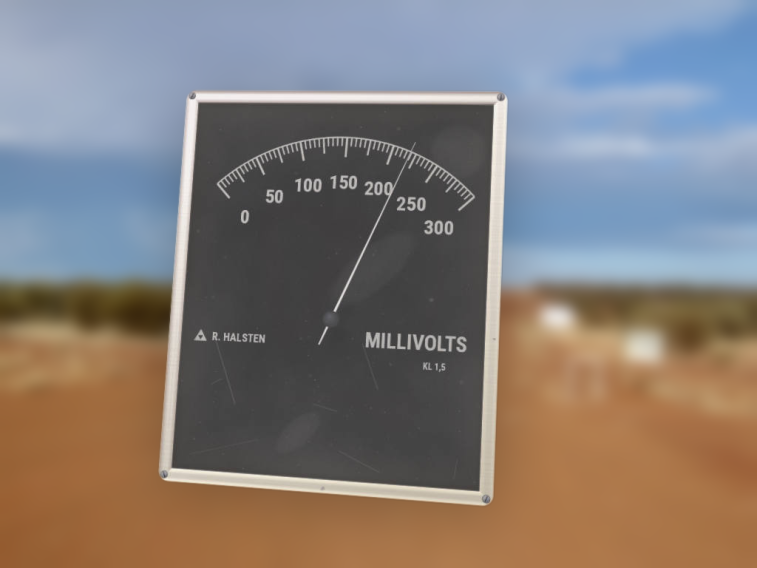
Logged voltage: 220 mV
